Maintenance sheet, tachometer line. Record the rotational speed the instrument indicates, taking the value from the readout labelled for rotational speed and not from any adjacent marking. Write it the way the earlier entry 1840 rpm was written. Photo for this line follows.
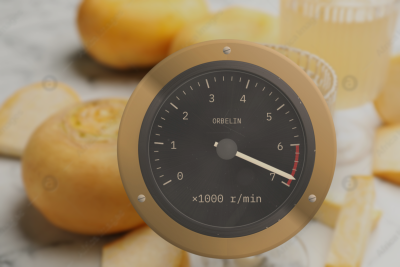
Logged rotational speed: 6800 rpm
